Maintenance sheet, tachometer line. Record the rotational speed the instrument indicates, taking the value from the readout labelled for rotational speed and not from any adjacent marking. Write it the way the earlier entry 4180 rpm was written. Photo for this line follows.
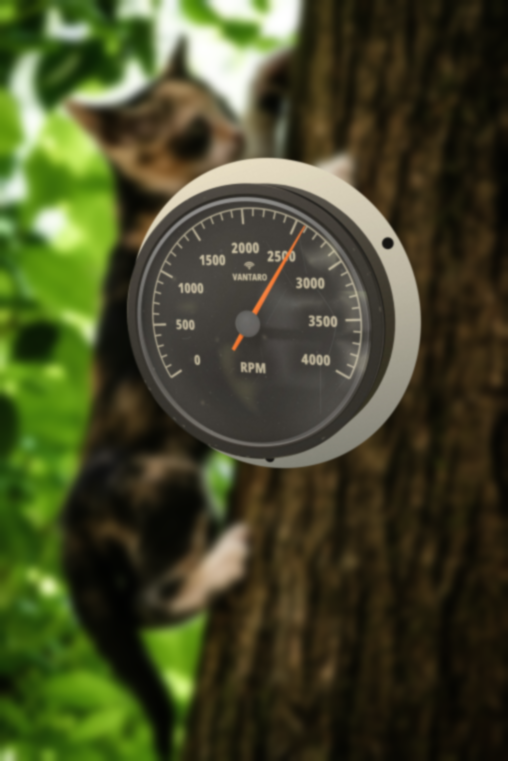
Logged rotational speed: 2600 rpm
